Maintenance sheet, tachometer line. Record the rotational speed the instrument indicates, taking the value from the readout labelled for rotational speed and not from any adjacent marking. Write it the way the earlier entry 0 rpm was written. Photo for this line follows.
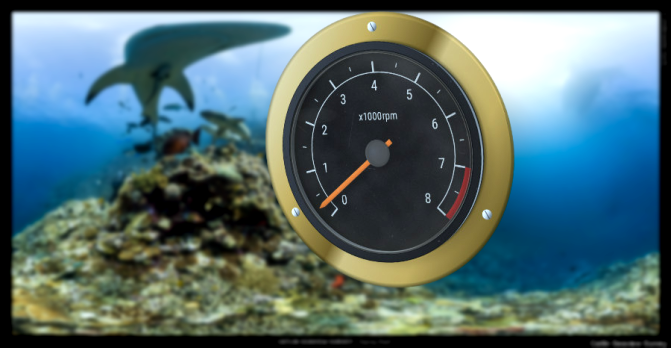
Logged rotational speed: 250 rpm
